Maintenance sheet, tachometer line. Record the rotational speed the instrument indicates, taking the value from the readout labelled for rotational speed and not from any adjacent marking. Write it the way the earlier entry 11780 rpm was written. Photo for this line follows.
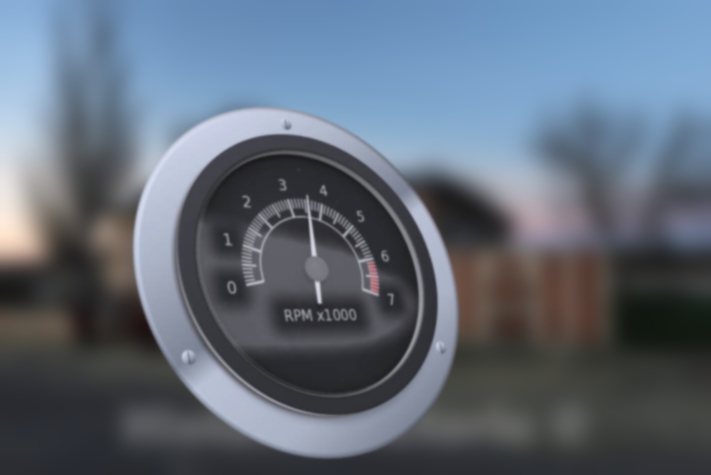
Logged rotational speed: 3500 rpm
